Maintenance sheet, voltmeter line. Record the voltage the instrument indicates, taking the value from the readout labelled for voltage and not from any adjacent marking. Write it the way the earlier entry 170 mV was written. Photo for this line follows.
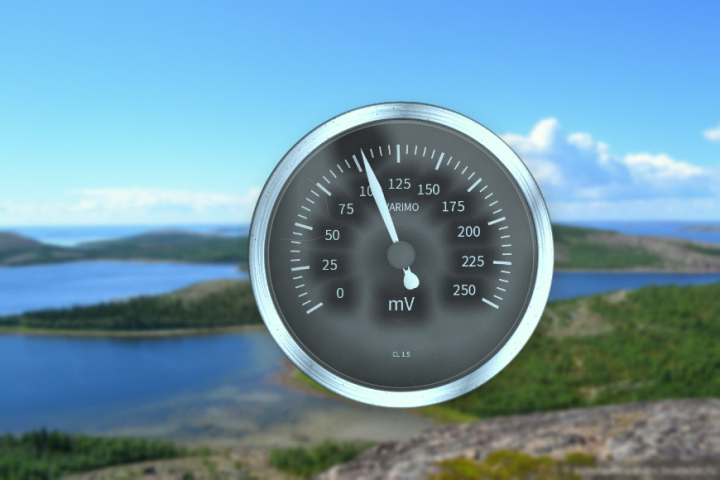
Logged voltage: 105 mV
